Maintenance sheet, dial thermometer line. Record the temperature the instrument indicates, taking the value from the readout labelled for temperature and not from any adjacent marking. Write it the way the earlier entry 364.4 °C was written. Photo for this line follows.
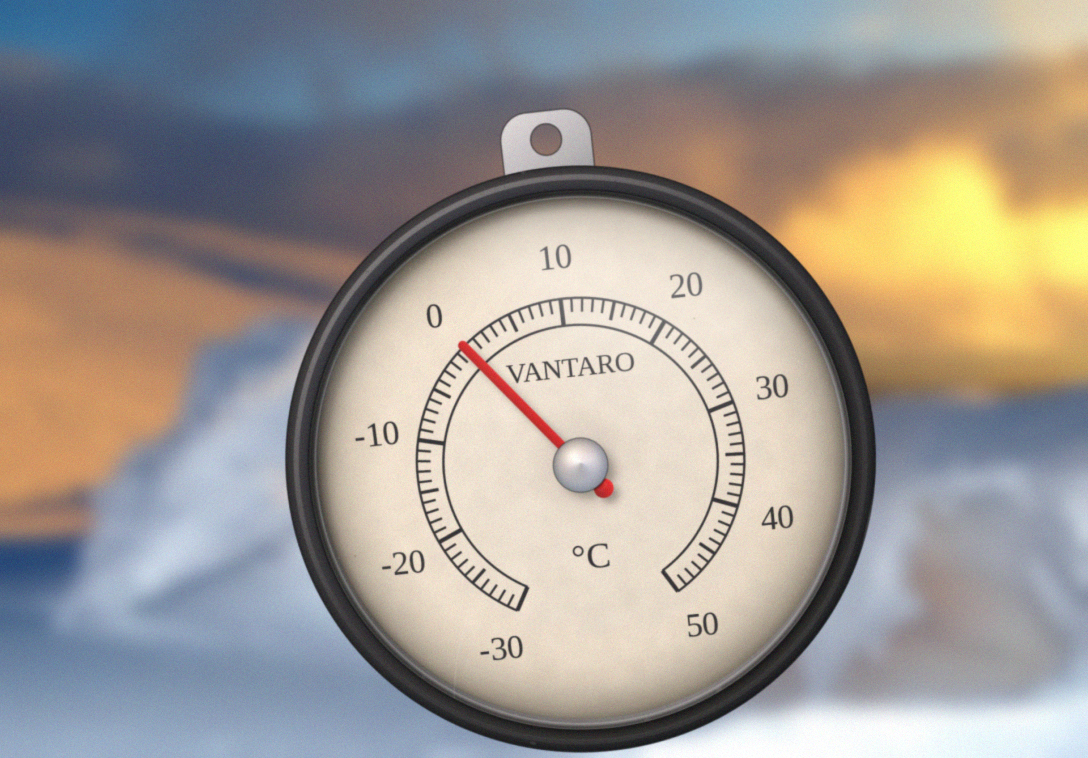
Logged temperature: 0 °C
